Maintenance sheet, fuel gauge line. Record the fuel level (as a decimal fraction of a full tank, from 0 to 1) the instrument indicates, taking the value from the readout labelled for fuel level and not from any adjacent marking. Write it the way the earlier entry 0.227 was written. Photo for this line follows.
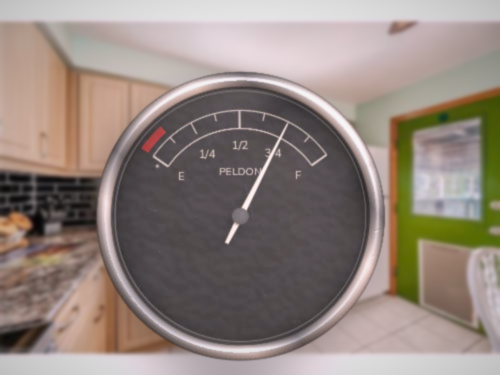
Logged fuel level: 0.75
